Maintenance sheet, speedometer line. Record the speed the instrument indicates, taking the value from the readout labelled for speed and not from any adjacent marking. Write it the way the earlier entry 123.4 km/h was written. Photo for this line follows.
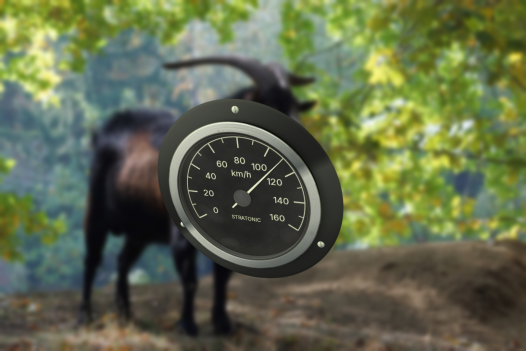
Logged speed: 110 km/h
